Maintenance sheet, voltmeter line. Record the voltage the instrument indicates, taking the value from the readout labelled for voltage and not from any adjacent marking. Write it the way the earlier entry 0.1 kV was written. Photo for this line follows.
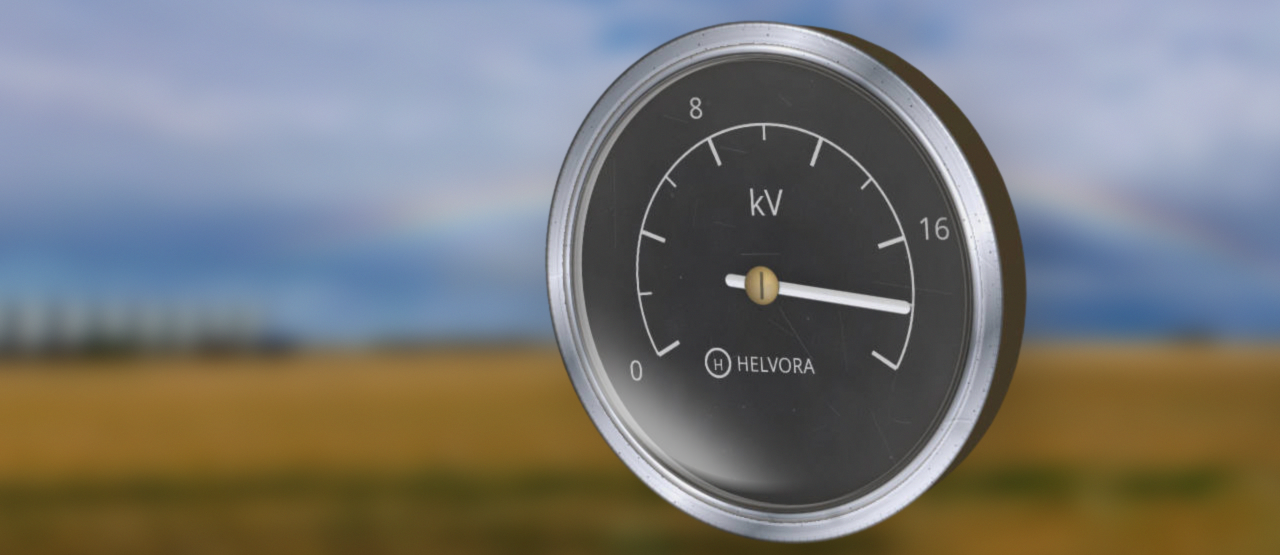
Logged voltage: 18 kV
